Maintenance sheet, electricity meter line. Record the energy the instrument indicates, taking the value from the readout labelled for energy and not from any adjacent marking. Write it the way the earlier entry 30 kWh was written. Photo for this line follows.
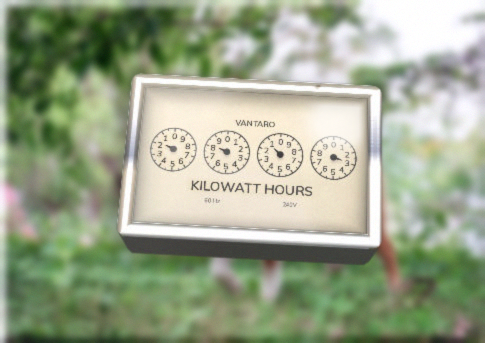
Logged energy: 1813 kWh
